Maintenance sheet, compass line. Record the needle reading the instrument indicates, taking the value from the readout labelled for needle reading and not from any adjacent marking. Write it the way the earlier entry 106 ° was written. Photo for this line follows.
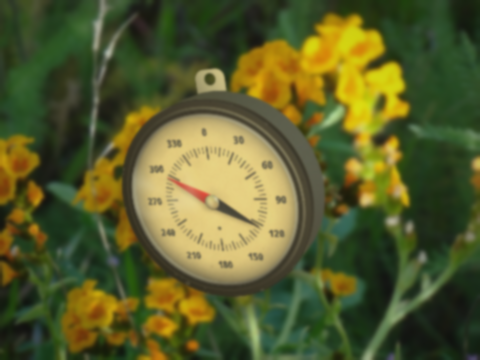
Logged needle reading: 300 °
